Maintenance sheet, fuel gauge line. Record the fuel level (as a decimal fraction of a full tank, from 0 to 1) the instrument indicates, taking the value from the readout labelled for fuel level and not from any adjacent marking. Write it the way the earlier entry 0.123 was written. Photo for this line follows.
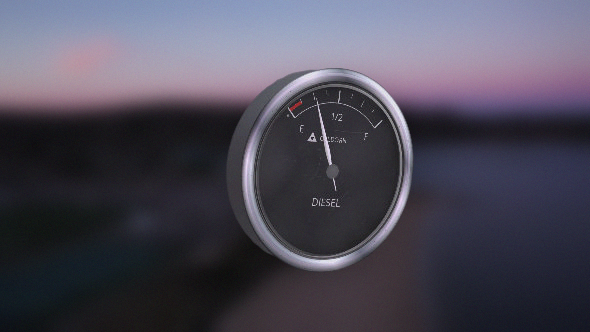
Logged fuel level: 0.25
